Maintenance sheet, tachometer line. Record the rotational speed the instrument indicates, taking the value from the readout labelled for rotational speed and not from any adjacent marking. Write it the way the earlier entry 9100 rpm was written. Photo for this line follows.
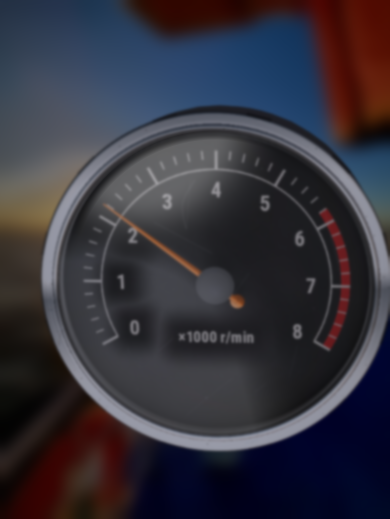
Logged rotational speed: 2200 rpm
